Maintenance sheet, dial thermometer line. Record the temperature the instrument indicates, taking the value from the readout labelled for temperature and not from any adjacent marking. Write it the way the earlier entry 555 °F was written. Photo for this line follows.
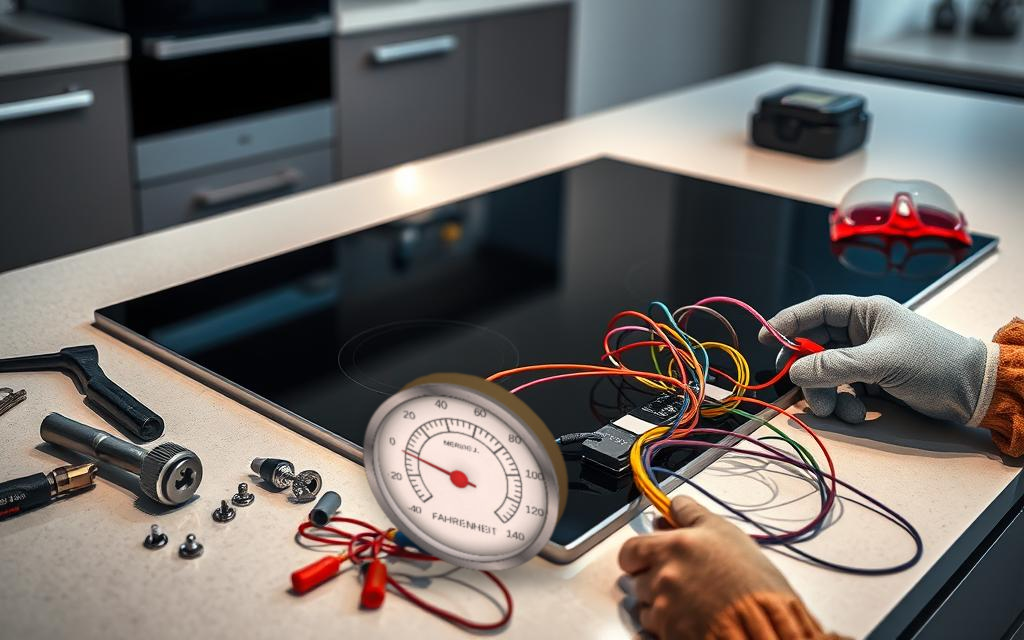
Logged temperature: 0 °F
